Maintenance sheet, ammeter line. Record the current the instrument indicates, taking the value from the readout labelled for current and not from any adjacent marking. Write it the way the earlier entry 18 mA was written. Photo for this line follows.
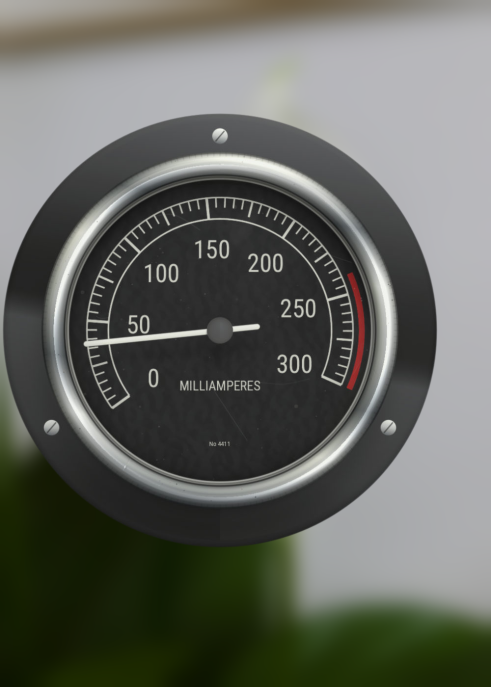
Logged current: 37.5 mA
